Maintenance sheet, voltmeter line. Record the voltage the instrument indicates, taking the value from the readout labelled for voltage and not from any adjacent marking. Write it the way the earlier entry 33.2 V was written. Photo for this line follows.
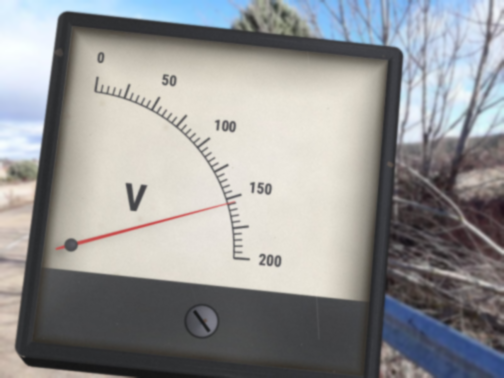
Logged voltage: 155 V
